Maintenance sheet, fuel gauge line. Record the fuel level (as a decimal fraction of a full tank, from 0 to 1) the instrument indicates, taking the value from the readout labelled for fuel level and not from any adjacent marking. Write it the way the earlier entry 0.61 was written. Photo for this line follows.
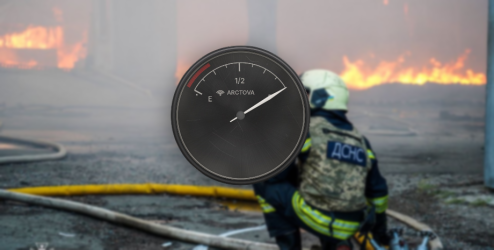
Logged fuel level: 1
